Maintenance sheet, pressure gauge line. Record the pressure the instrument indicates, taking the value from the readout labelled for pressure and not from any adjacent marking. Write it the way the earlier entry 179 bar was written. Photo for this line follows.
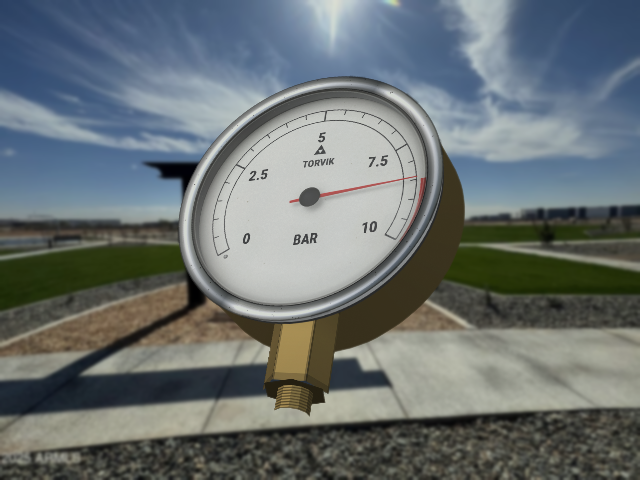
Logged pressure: 8.5 bar
